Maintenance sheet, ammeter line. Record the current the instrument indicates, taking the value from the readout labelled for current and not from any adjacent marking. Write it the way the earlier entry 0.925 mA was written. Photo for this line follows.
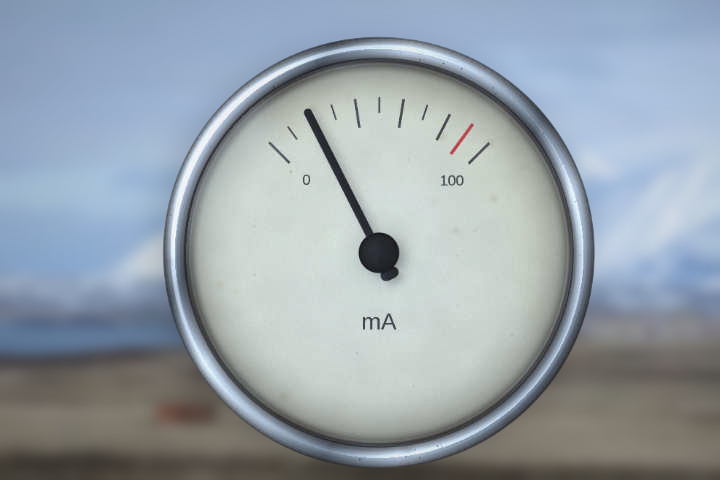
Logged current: 20 mA
